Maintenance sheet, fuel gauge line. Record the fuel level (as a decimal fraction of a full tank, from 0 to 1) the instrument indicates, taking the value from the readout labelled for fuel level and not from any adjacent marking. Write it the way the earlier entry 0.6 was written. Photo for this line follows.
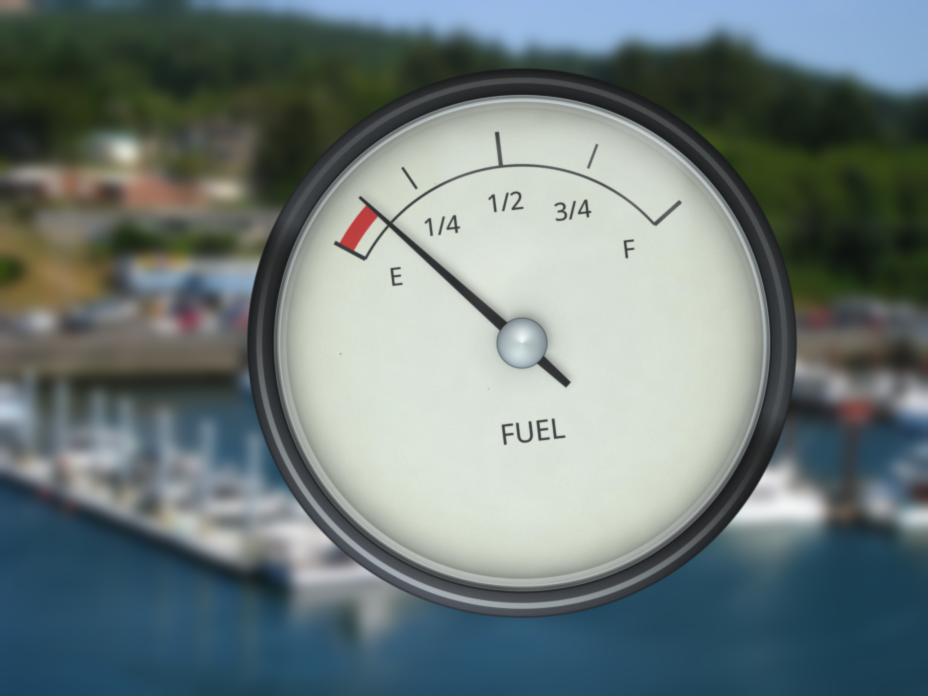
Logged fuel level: 0.125
